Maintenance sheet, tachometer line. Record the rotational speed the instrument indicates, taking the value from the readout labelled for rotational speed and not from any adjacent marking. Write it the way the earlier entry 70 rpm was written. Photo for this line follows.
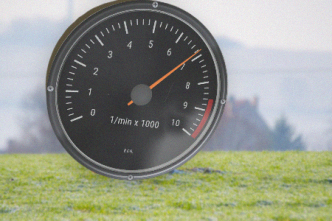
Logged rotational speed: 6800 rpm
